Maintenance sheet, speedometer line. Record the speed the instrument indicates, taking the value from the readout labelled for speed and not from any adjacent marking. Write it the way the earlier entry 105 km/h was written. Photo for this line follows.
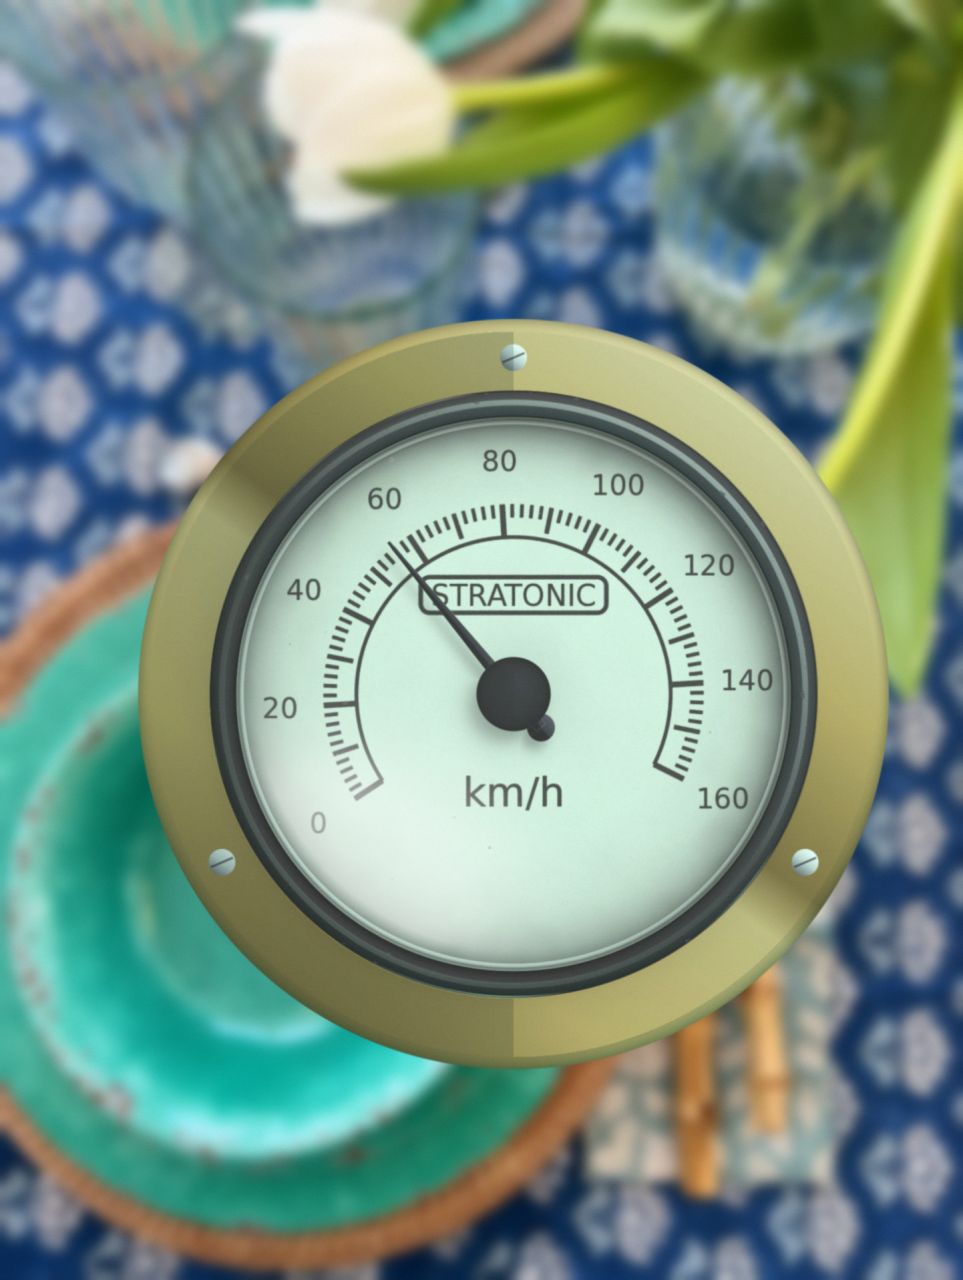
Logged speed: 56 km/h
